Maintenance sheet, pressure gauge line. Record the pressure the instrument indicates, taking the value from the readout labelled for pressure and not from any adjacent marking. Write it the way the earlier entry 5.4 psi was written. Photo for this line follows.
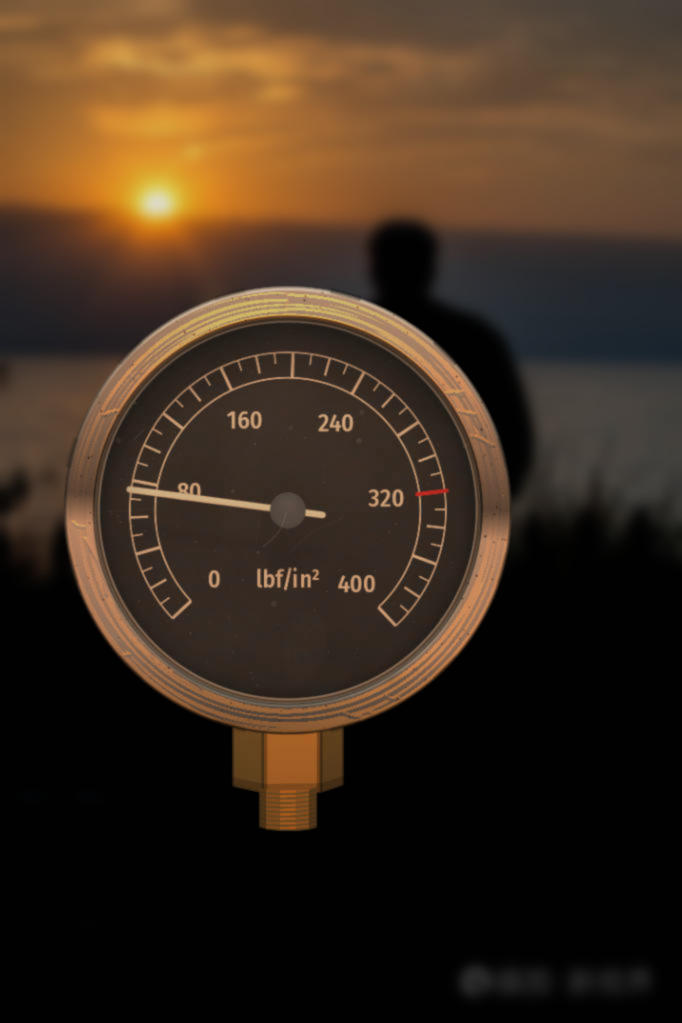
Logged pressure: 75 psi
